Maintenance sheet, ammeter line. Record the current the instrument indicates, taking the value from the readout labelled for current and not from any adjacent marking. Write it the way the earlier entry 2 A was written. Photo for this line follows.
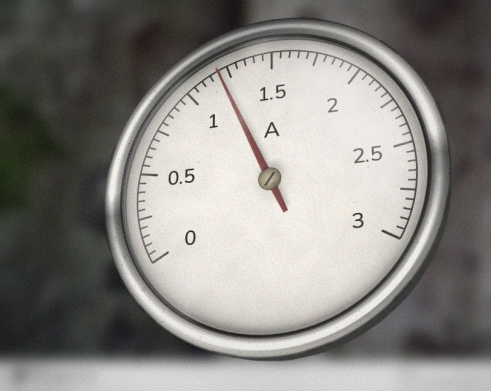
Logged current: 1.2 A
